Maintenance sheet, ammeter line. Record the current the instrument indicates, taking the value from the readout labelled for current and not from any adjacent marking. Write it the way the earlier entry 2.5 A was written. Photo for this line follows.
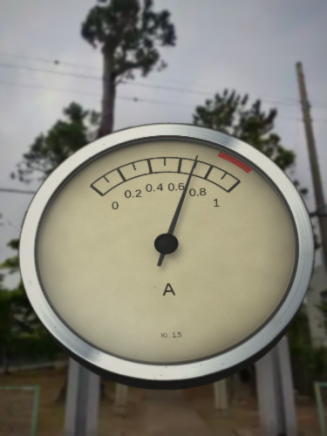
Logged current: 0.7 A
